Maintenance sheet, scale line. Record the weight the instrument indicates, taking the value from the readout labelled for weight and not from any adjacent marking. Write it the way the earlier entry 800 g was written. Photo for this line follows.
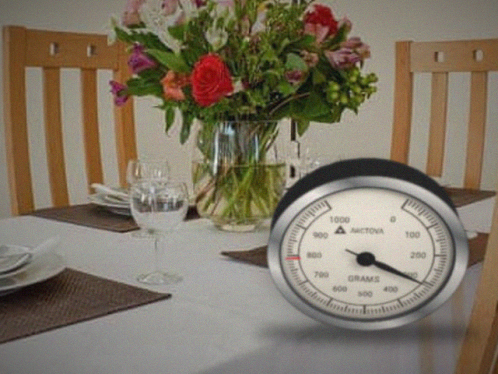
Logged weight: 300 g
